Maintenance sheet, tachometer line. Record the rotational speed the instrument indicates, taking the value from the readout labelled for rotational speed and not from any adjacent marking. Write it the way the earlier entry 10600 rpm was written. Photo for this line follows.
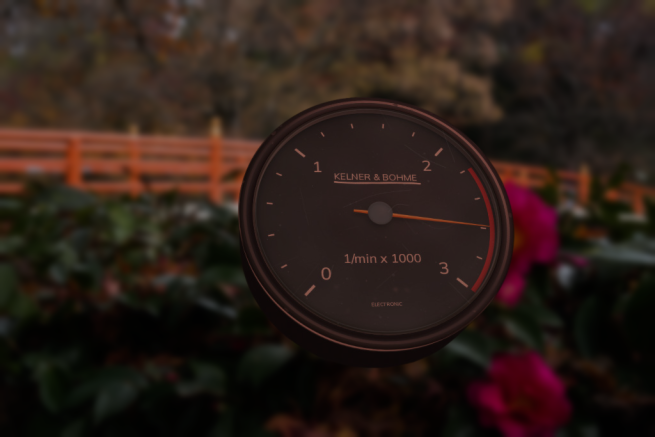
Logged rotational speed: 2600 rpm
